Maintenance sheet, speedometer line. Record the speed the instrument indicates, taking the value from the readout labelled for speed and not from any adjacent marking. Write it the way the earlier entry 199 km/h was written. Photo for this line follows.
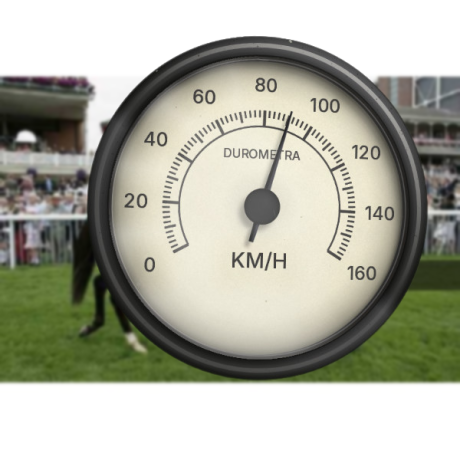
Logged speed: 90 km/h
